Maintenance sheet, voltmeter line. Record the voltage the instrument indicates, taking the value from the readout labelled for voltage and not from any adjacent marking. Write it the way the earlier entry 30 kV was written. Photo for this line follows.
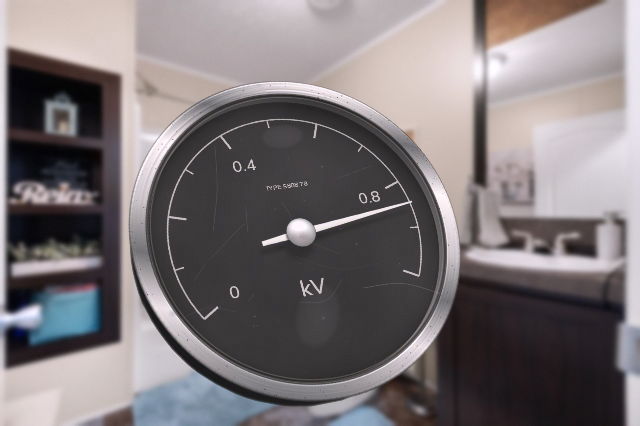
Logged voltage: 0.85 kV
